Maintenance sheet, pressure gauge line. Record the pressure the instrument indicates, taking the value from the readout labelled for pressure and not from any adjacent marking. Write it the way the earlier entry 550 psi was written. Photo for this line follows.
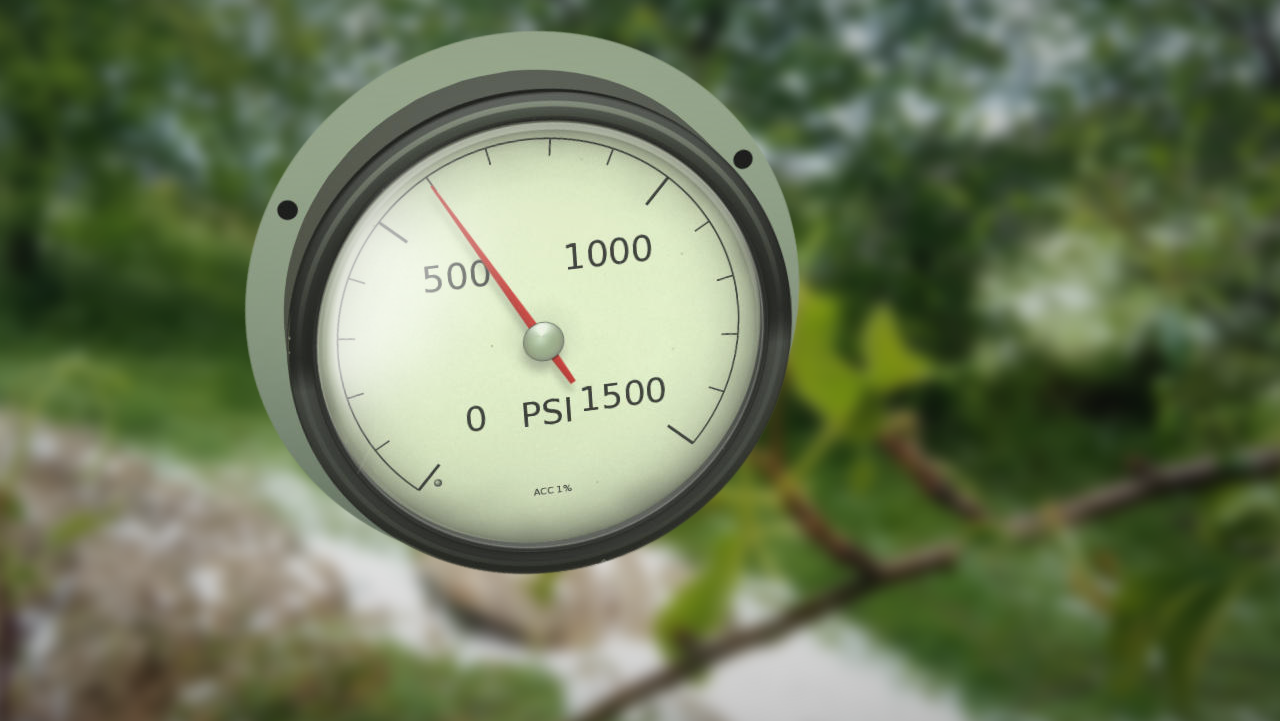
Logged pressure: 600 psi
